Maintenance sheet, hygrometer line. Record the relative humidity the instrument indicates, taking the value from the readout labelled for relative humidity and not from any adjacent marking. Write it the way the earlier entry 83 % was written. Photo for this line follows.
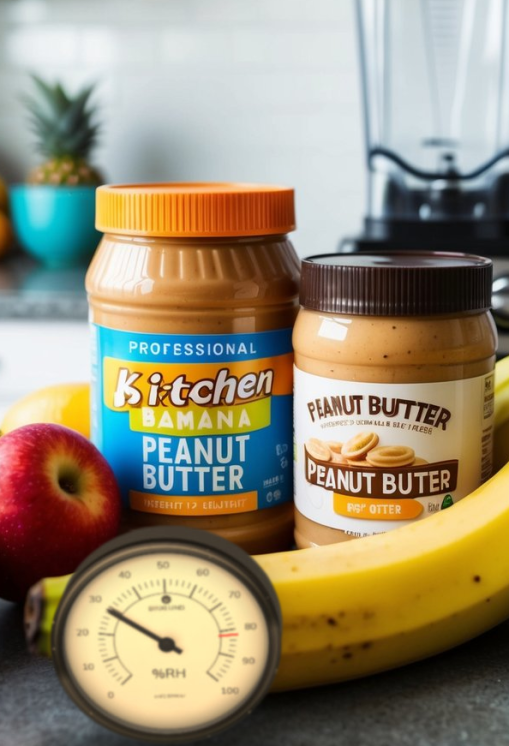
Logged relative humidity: 30 %
